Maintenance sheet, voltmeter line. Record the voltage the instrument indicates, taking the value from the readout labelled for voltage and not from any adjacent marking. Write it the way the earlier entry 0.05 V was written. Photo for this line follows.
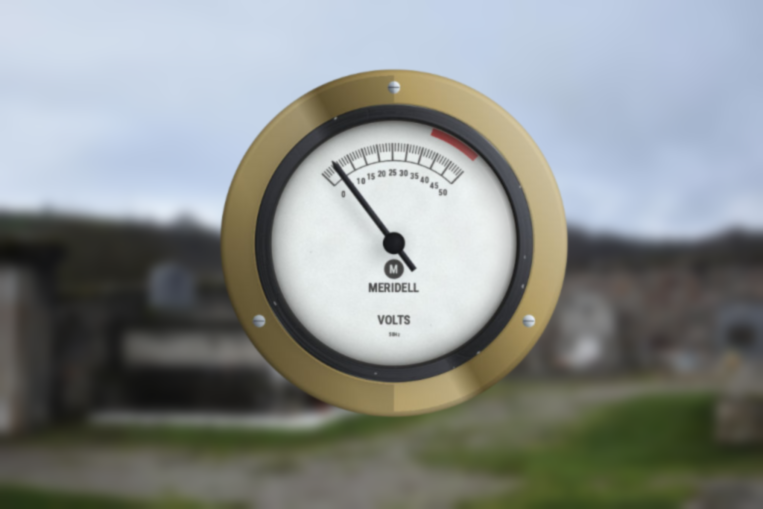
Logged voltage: 5 V
